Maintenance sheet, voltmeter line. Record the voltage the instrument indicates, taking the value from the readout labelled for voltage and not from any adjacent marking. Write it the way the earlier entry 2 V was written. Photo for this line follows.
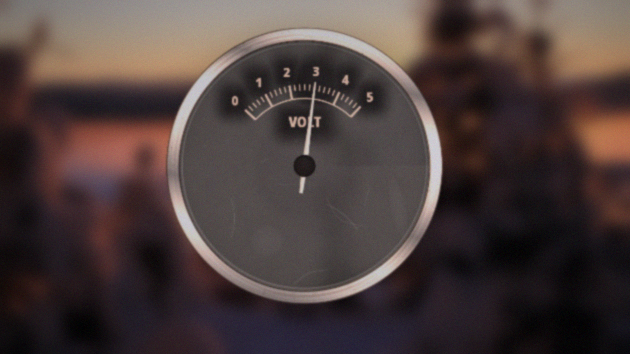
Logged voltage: 3 V
